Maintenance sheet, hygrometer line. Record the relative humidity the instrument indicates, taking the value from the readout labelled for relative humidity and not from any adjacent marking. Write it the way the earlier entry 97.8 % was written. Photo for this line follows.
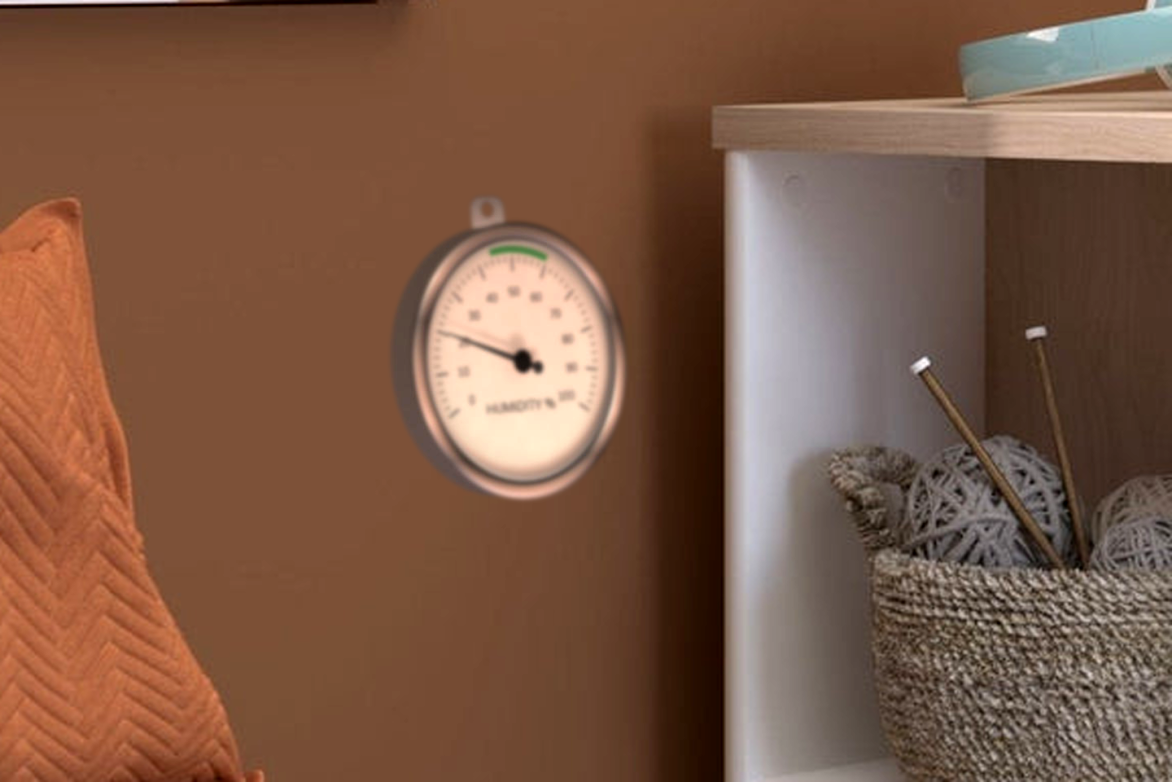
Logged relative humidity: 20 %
